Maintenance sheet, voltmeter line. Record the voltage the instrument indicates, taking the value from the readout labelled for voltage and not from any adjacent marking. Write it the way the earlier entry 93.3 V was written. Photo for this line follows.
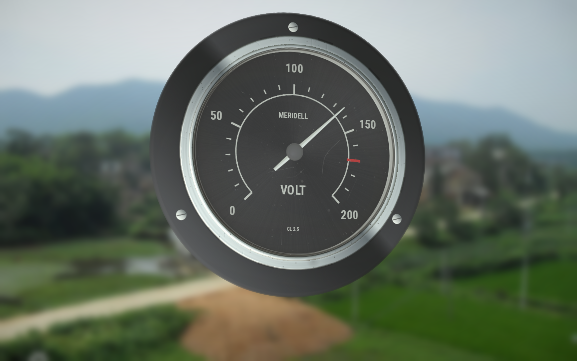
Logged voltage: 135 V
